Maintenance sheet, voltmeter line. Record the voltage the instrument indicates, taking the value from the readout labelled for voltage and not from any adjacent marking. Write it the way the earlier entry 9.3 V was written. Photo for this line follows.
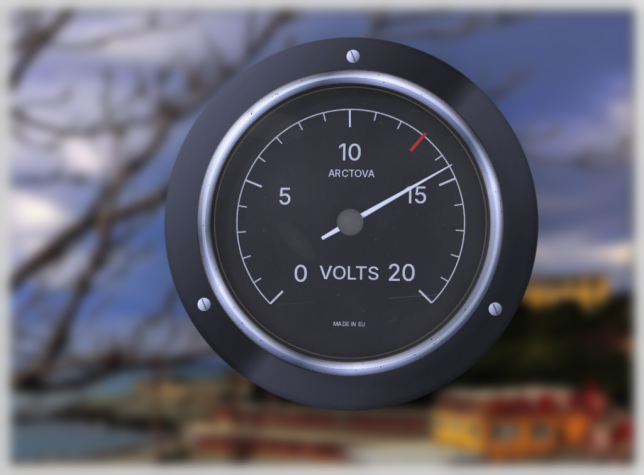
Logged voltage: 14.5 V
